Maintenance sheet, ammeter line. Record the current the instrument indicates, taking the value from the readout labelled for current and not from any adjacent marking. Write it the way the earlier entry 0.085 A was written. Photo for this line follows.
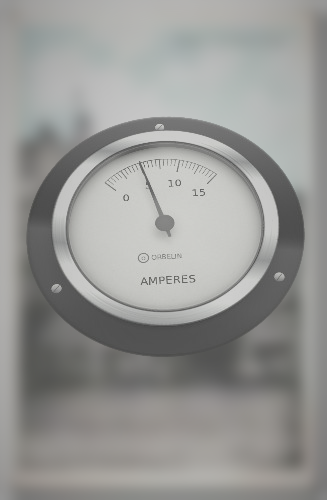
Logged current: 5 A
